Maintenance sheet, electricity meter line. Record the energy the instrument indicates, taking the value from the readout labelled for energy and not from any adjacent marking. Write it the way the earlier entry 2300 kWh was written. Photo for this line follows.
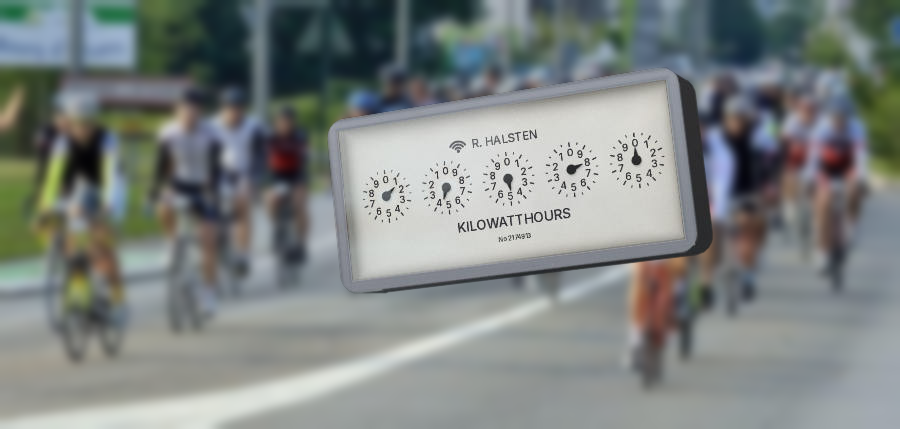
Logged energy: 14480 kWh
